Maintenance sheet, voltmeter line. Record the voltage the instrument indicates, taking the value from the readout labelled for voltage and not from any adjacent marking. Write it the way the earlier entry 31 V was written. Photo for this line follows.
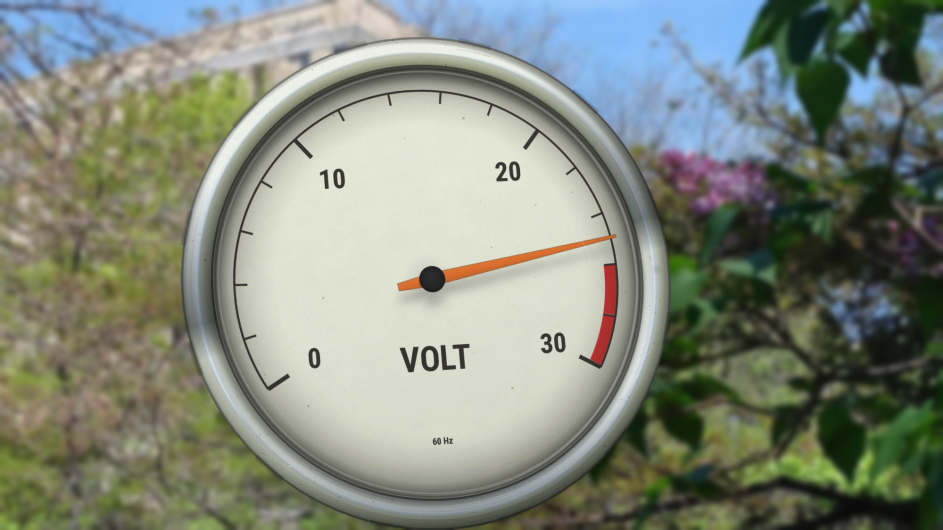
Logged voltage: 25 V
